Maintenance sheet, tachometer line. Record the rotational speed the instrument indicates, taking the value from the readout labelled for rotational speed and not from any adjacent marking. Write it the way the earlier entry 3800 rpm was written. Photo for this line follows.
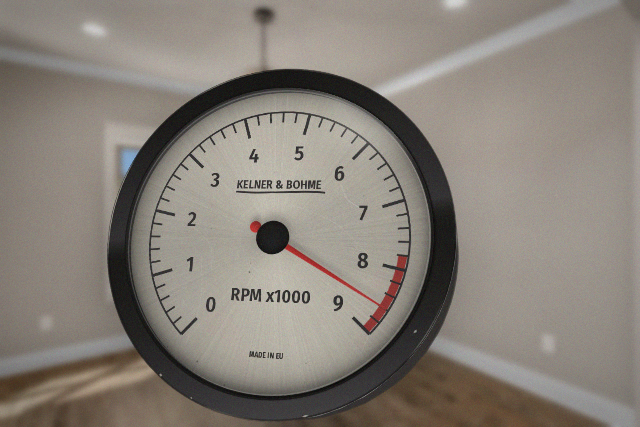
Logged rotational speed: 8600 rpm
